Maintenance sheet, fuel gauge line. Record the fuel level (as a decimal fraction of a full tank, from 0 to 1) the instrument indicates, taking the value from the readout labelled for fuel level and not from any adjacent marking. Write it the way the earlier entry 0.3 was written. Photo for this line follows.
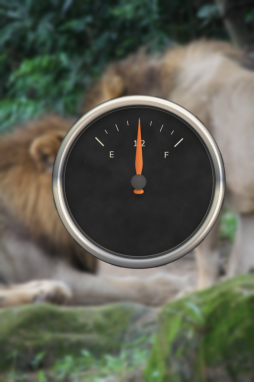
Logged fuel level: 0.5
